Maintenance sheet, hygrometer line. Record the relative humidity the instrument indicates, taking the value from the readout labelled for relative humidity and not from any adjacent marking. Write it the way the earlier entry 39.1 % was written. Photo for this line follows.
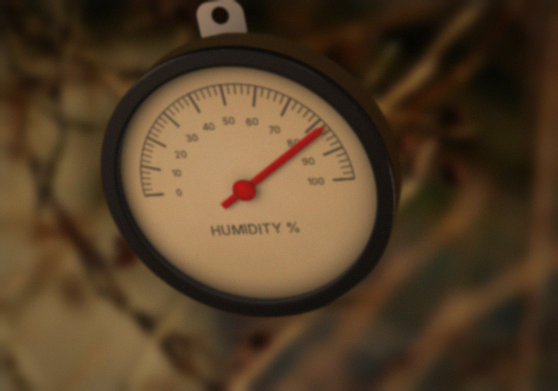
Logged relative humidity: 82 %
